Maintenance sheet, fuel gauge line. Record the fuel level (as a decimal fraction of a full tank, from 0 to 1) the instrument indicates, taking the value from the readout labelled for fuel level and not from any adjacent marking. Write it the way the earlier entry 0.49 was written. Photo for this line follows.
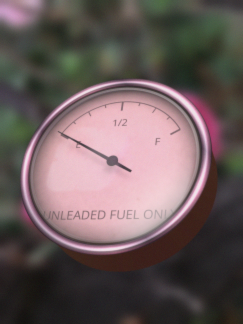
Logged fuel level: 0
